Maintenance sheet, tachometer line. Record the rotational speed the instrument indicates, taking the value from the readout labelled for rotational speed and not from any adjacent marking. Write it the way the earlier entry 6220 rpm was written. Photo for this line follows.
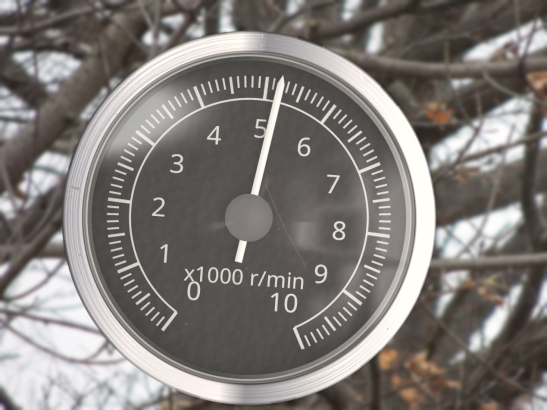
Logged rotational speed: 5200 rpm
